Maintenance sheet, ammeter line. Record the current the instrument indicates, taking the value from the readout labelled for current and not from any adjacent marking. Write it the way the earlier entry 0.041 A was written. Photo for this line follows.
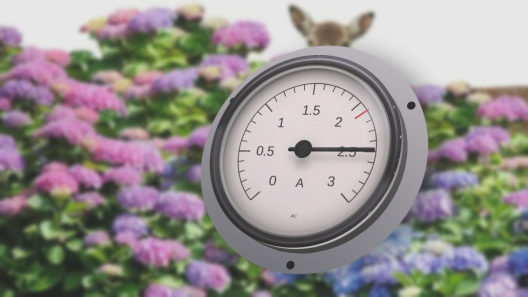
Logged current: 2.5 A
